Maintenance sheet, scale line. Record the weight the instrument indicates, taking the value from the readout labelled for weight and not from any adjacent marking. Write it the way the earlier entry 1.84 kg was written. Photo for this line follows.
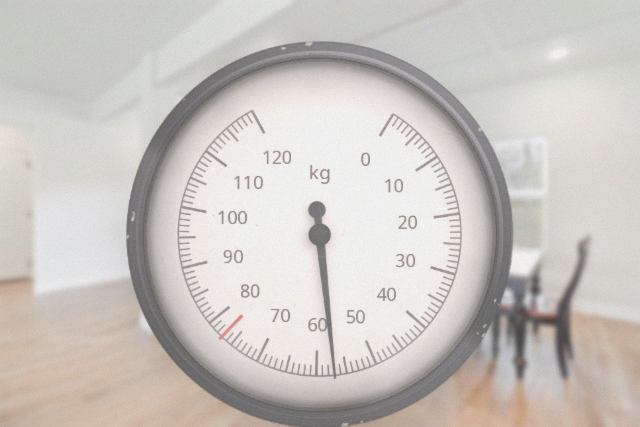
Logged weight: 57 kg
